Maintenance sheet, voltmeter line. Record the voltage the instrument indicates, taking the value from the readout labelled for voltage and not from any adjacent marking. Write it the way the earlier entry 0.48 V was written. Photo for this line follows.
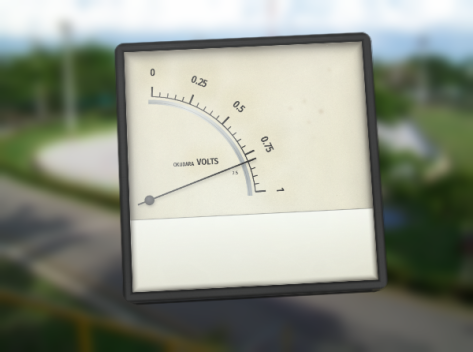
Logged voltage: 0.8 V
